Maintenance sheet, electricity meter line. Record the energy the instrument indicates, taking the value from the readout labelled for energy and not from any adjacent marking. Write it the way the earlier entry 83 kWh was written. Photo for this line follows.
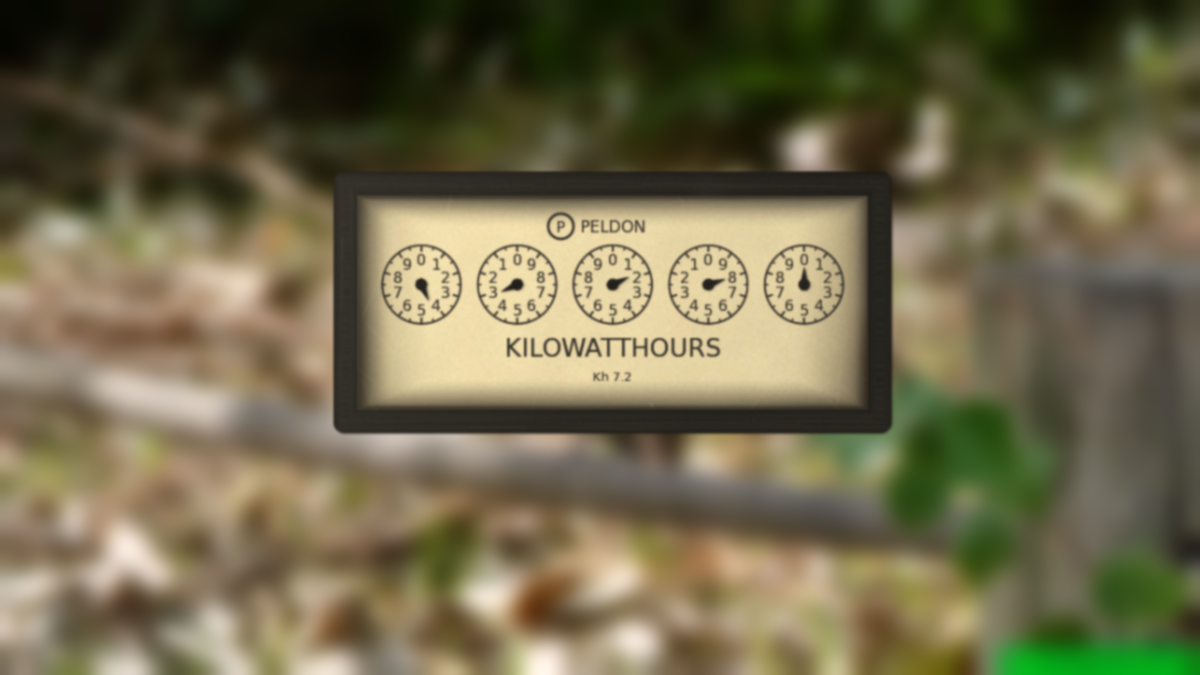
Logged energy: 43180 kWh
